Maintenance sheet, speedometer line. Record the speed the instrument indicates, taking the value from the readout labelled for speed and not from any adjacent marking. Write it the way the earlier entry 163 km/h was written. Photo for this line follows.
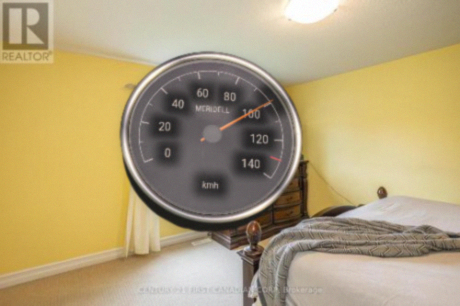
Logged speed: 100 km/h
